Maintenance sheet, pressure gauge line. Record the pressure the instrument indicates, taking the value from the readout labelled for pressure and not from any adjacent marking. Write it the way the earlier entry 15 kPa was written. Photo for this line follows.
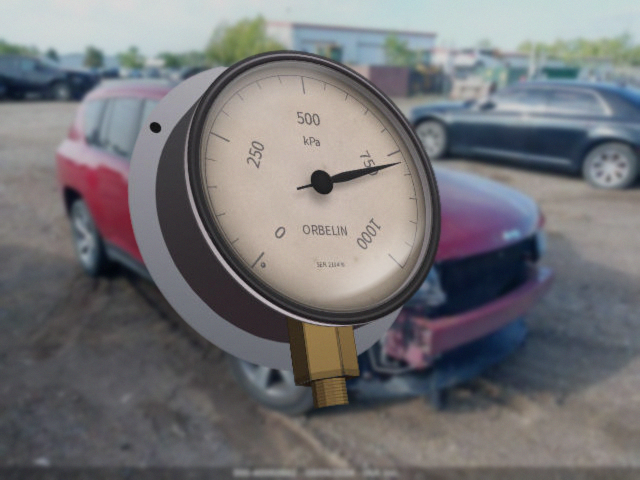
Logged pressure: 775 kPa
